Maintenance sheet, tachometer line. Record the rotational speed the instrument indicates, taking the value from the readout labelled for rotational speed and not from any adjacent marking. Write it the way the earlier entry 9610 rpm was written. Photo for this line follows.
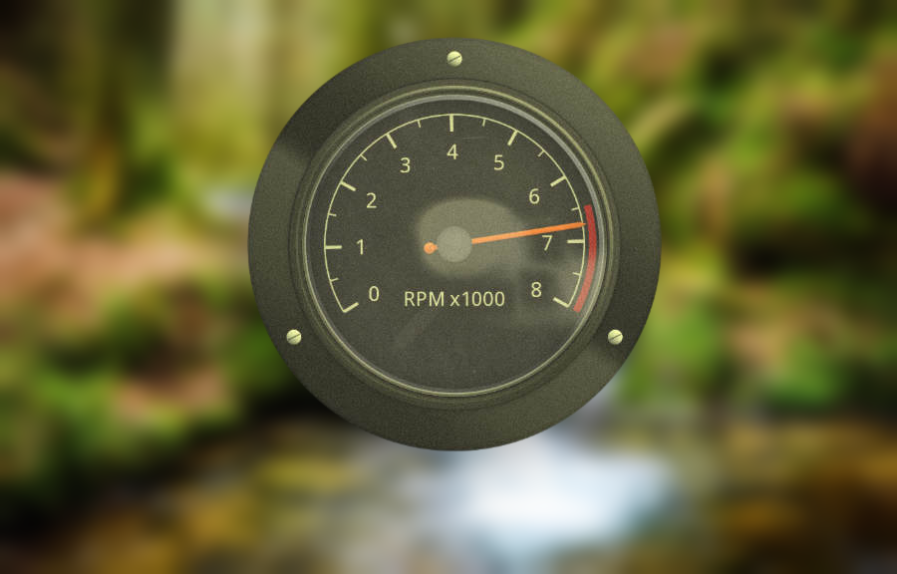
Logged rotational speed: 6750 rpm
